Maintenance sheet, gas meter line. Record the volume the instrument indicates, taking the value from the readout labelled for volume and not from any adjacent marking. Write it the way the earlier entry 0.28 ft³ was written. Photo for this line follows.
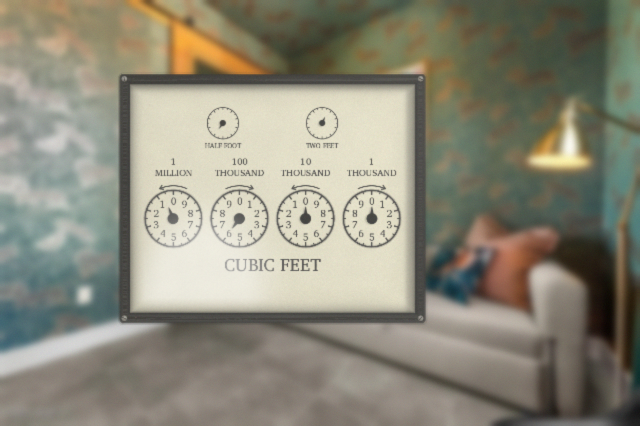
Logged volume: 60000 ft³
